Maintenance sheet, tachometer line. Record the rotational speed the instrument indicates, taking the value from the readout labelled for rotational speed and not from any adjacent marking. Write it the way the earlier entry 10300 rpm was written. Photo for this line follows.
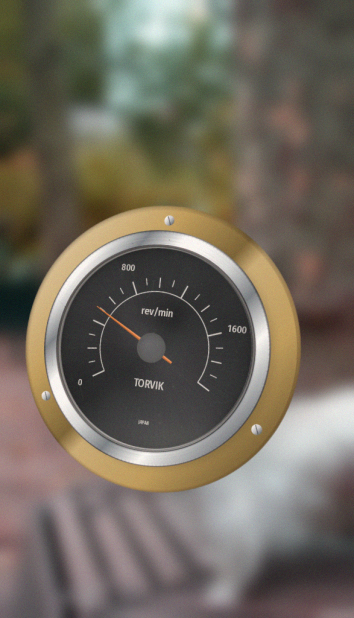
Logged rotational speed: 500 rpm
